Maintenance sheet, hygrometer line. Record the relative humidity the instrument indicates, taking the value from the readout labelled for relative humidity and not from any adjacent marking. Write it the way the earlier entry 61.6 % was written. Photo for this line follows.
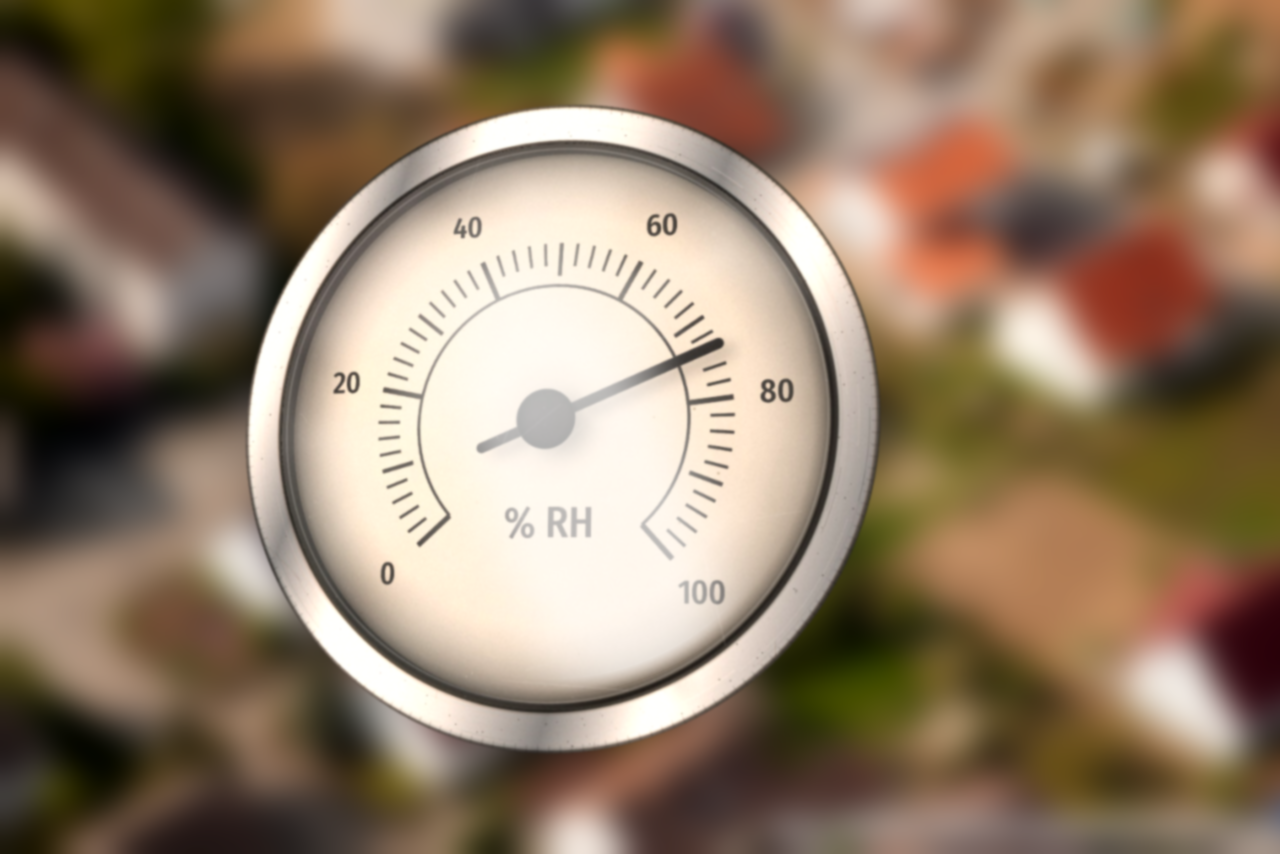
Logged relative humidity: 74 %
